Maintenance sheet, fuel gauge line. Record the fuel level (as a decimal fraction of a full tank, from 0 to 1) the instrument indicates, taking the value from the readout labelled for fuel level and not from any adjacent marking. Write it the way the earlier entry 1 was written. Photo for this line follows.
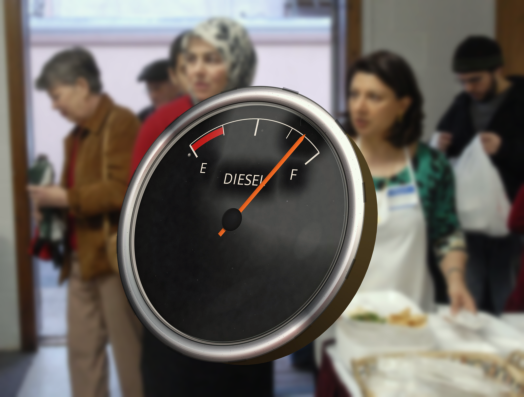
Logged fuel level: 0.875
